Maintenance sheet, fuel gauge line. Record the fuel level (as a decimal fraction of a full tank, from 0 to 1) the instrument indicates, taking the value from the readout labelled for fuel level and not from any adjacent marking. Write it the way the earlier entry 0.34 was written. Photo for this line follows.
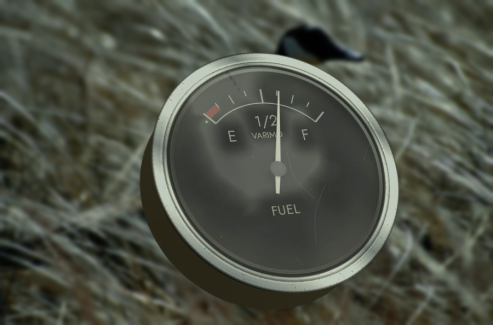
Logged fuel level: 0.625
